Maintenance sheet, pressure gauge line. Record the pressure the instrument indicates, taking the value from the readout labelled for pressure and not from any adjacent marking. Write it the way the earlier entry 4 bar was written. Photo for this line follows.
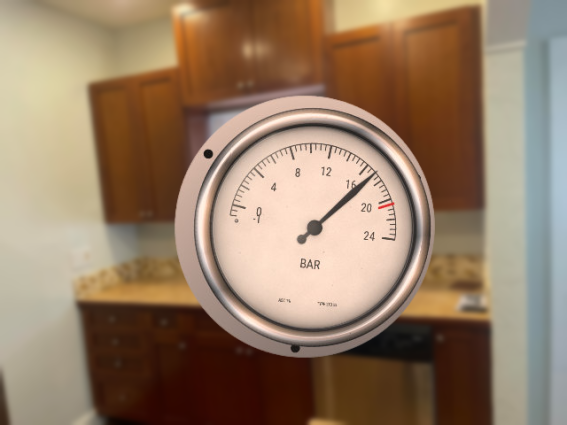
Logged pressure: 17 bar
